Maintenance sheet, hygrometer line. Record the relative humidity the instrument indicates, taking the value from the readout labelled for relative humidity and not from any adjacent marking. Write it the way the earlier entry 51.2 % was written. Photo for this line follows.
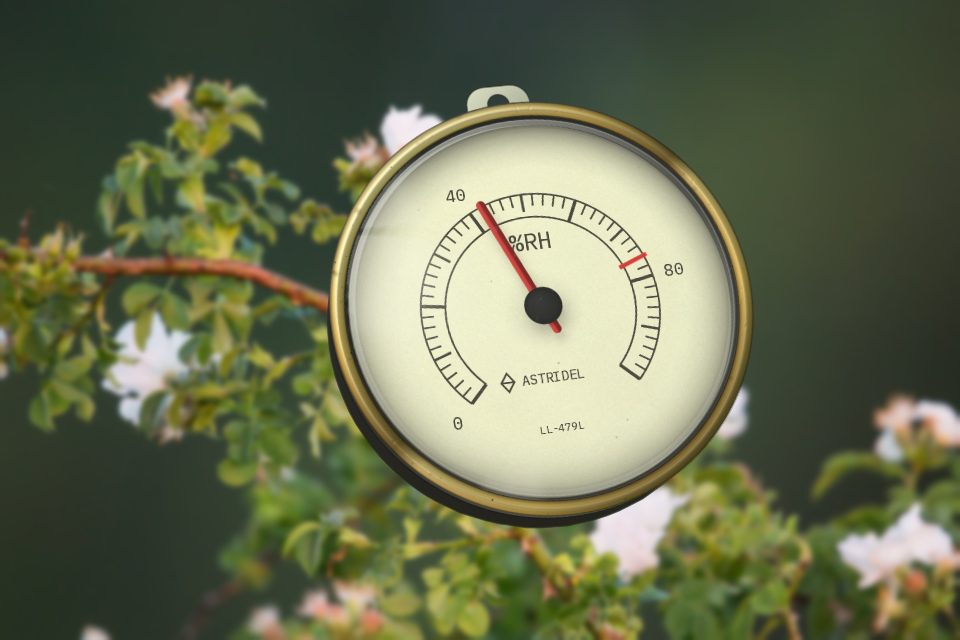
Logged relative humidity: 42 %
